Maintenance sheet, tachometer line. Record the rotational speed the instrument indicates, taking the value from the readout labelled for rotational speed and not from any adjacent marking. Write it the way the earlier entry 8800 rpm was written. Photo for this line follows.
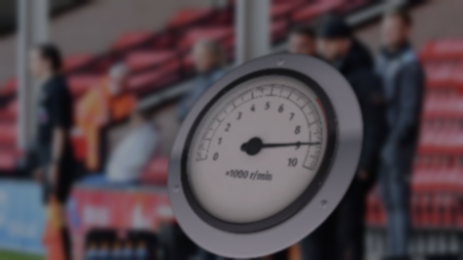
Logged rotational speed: 9000 rpm
